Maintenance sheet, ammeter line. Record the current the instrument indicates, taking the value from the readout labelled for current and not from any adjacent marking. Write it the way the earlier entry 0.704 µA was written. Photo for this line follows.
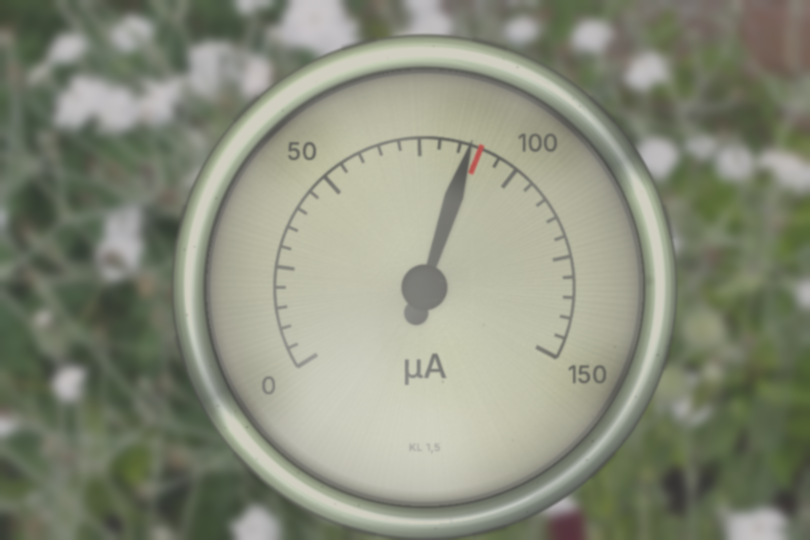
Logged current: 87.5 µA
